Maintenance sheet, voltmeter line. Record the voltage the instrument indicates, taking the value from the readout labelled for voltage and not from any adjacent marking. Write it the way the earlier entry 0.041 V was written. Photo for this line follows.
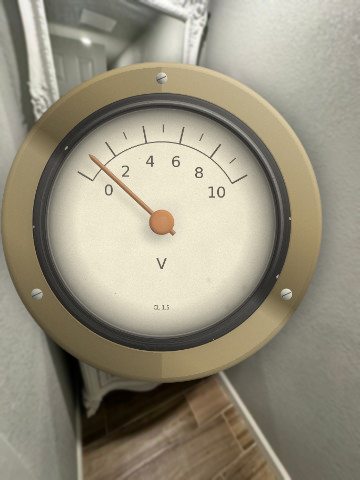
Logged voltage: 1 V
